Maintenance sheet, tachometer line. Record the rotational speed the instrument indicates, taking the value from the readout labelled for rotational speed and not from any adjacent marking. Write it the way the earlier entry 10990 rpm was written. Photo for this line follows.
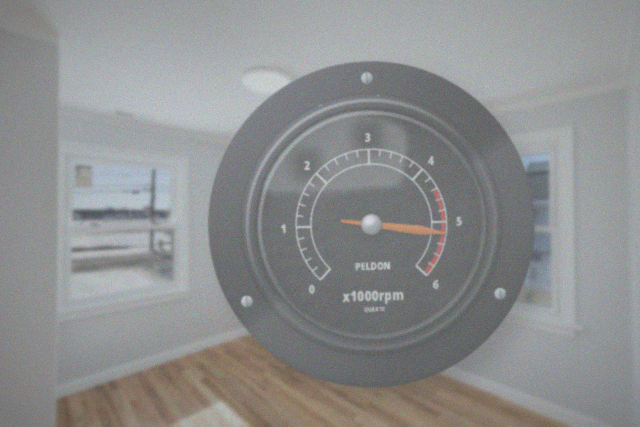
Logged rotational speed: 5200 rpm
